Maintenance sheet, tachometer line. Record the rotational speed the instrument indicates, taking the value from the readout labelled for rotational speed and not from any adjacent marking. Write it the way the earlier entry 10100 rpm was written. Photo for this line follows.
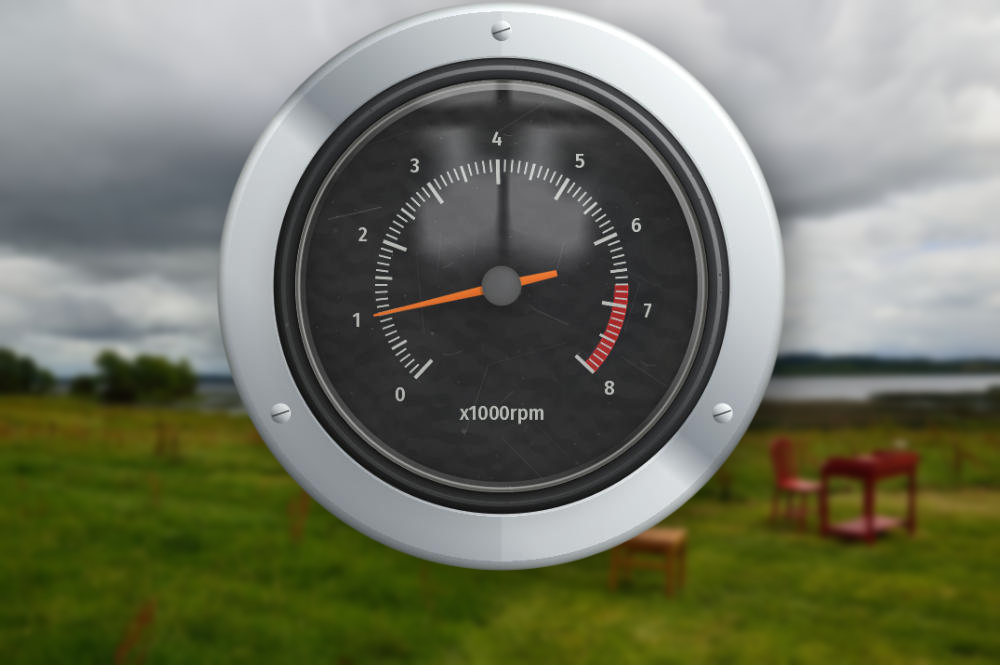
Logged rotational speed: 1000 rpm
